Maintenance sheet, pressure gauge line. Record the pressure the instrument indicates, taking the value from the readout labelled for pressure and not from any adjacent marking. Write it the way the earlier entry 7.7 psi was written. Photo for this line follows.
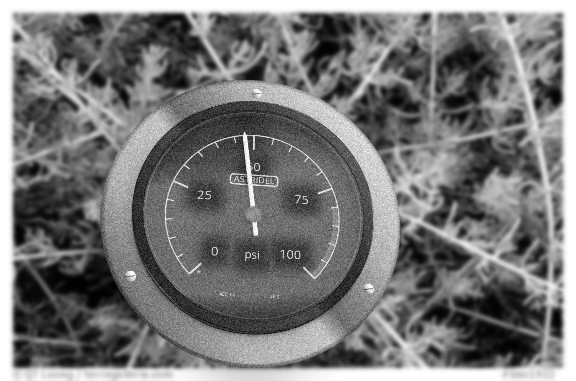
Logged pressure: 47.5 psi
